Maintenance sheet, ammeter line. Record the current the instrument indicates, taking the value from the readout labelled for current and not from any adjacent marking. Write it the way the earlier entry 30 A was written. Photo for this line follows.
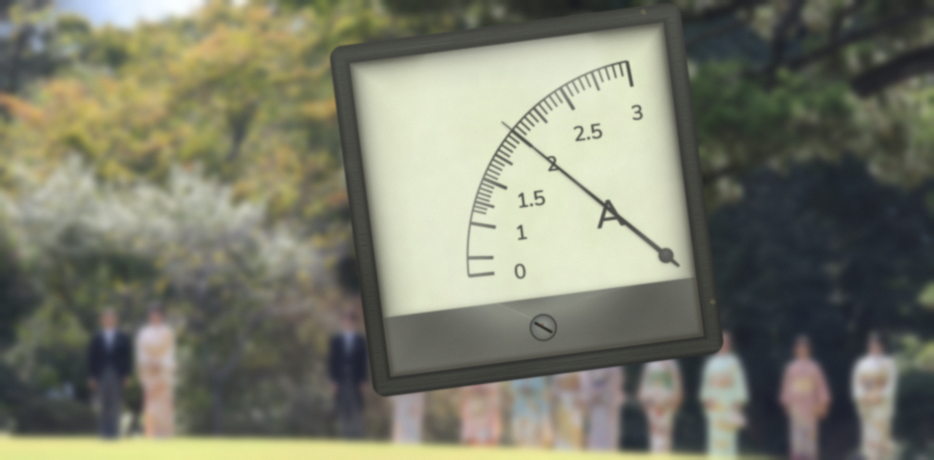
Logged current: 2 A
